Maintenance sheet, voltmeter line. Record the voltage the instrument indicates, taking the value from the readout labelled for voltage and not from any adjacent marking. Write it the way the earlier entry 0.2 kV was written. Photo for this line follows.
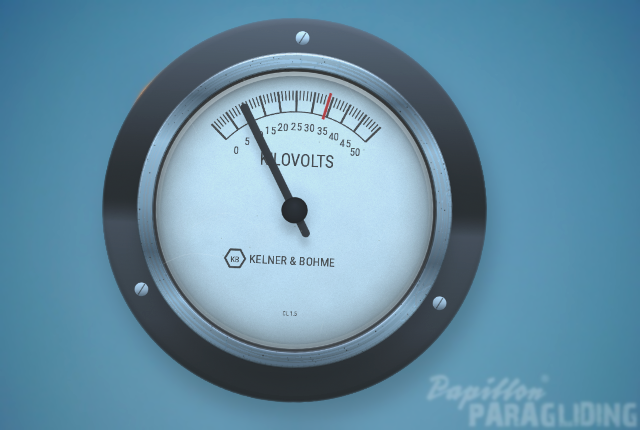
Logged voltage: 10 kV
